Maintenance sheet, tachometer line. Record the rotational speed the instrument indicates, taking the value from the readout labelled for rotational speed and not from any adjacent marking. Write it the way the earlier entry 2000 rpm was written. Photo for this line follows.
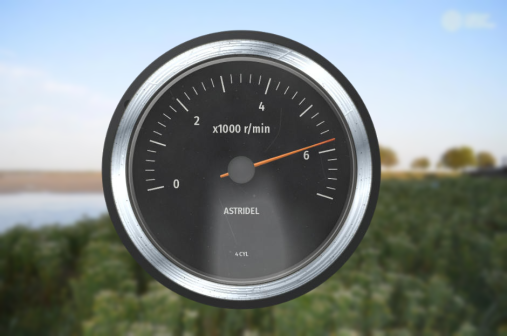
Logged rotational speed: 5800 rpm
